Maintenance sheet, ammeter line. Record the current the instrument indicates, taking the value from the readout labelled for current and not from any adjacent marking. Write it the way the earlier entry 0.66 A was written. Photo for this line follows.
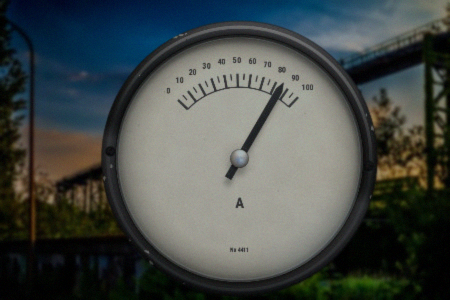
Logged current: 85 A
